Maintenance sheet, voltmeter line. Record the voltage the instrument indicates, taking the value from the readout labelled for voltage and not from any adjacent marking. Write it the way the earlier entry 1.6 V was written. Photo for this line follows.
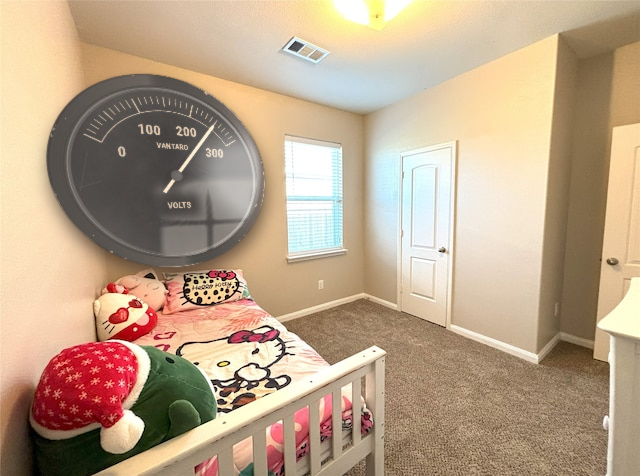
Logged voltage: 250 V
